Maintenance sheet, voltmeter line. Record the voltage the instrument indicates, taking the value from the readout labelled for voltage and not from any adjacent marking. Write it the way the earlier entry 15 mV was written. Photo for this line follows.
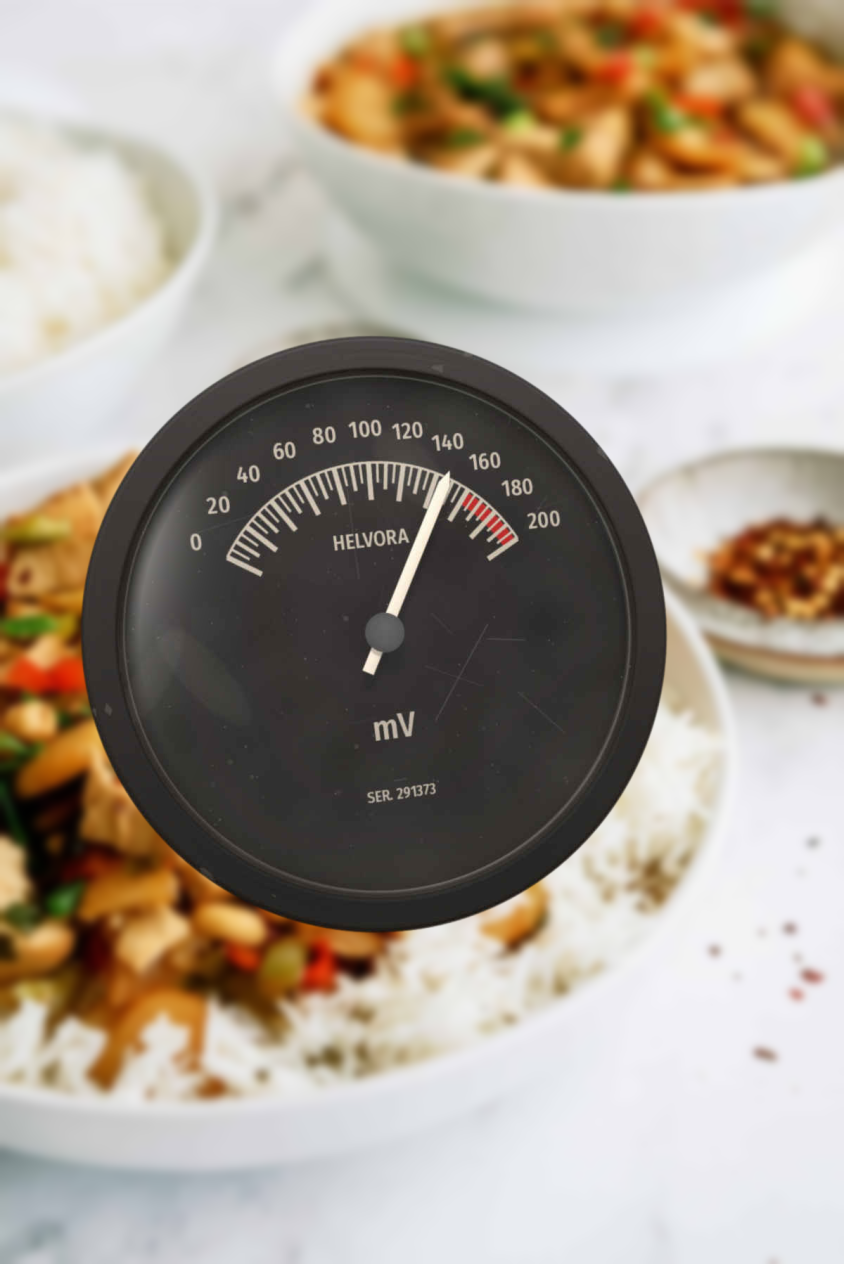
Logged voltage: 145 mV
